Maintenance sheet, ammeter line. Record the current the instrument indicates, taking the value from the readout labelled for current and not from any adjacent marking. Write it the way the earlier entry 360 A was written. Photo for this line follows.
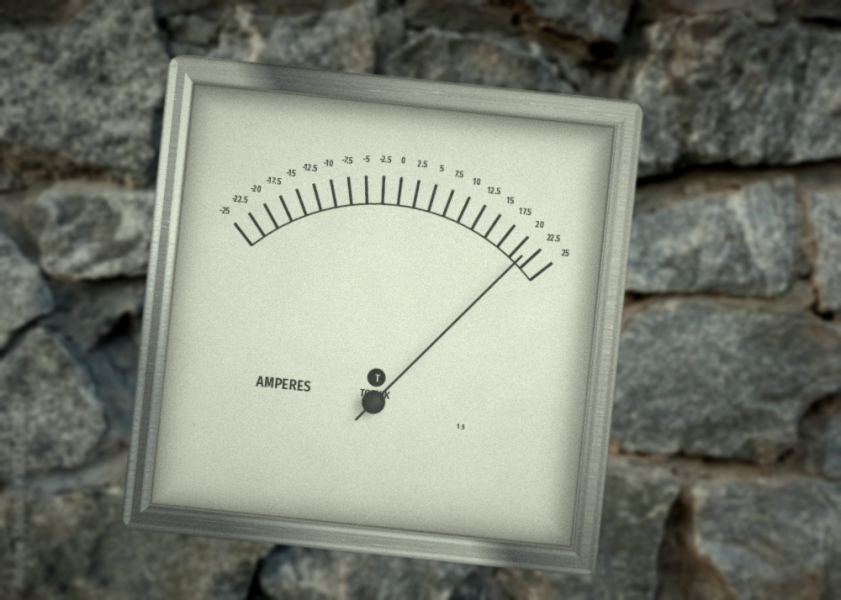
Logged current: 21.25 A
